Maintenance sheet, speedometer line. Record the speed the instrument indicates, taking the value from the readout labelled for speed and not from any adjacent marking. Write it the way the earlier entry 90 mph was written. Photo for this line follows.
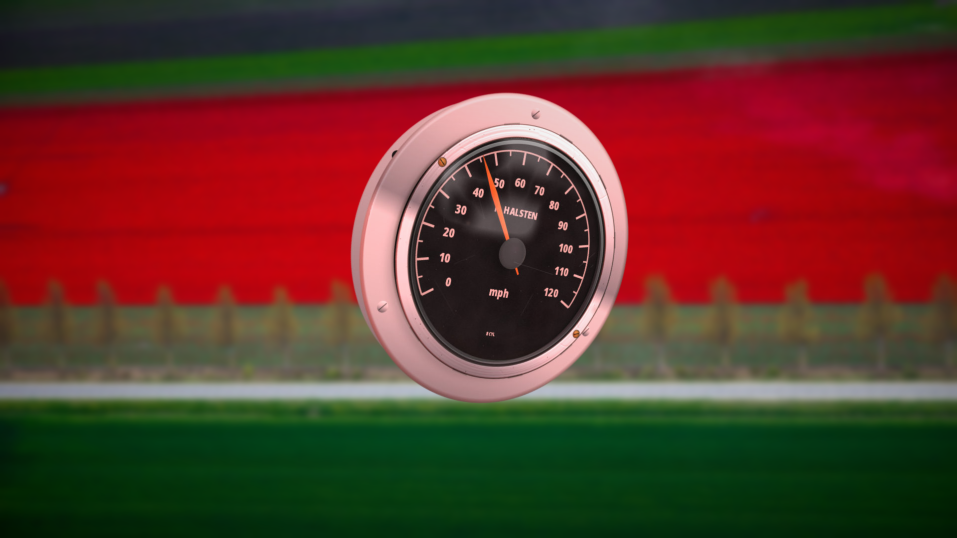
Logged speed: 45 mph
